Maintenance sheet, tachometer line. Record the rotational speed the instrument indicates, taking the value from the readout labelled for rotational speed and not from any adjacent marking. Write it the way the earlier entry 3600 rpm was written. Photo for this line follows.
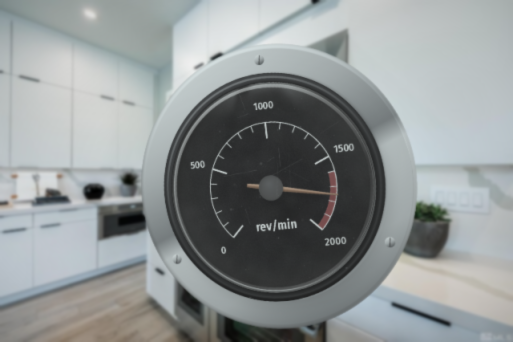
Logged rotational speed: 1750 rpm
